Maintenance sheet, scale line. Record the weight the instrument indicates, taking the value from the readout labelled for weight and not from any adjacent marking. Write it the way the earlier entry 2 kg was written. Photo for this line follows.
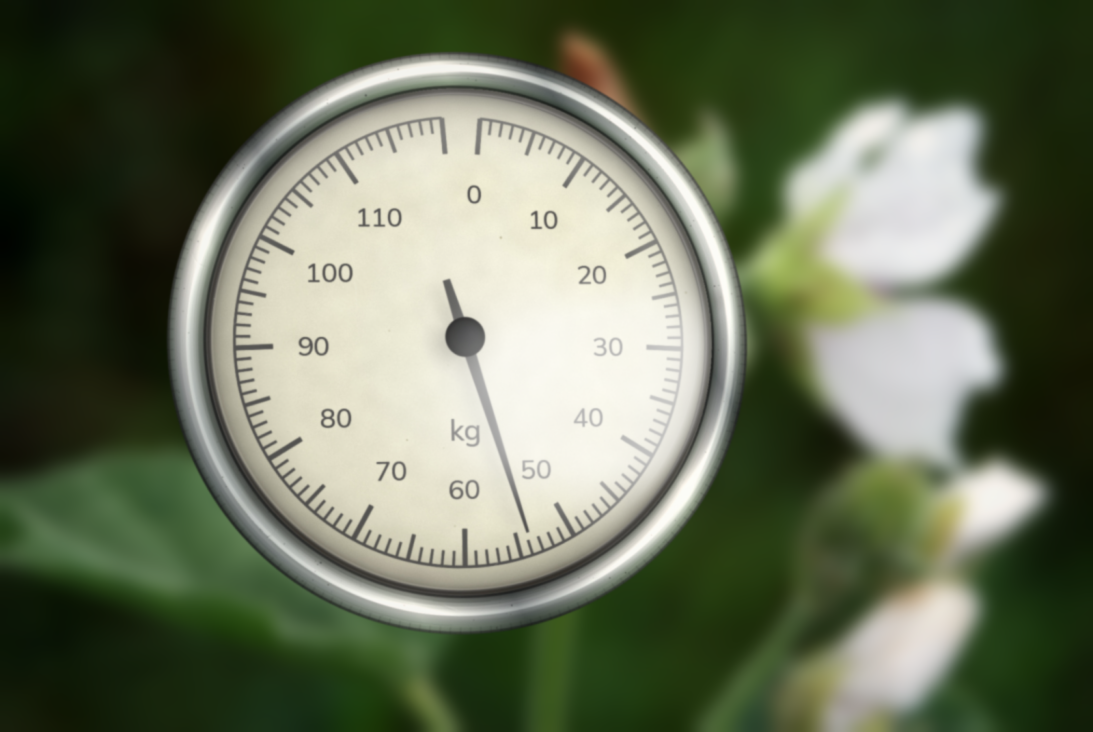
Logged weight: 54 kg
